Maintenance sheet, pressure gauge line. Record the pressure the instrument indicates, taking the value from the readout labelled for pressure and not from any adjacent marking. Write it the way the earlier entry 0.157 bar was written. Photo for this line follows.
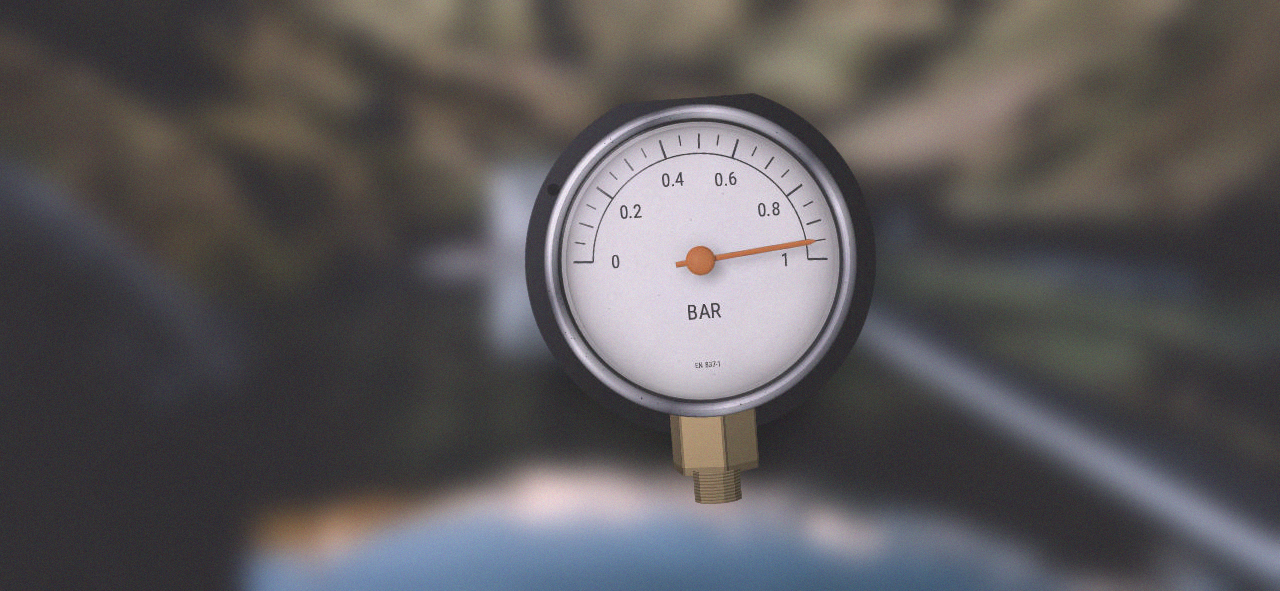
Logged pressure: 0.95 bar
